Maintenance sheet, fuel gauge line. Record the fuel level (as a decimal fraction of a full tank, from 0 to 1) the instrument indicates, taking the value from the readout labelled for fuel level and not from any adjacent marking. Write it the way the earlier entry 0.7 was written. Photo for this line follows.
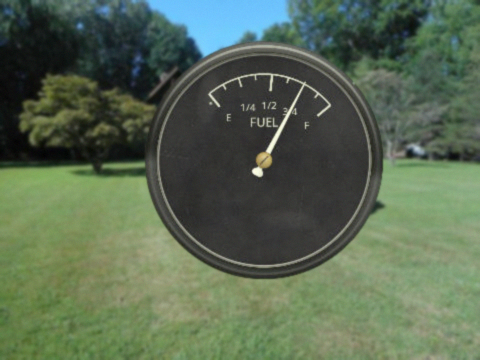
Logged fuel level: 0.75
